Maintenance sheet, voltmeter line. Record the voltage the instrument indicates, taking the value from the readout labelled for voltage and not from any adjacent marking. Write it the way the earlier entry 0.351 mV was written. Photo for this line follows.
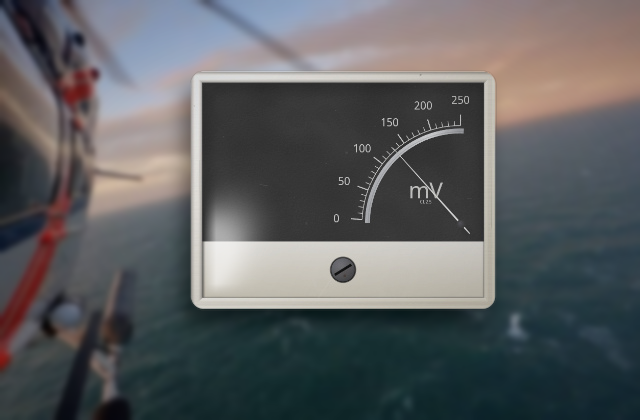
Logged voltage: 130 mV
